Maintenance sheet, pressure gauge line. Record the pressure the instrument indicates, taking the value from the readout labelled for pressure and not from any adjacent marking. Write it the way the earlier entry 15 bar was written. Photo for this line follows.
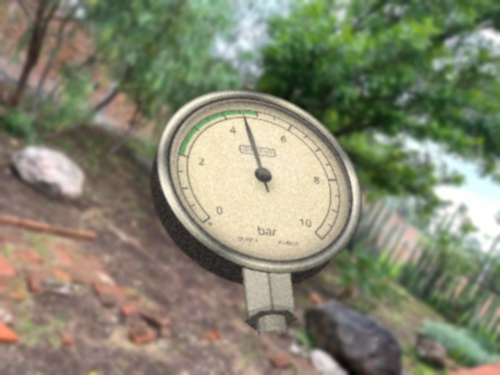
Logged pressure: 4.5 bar
